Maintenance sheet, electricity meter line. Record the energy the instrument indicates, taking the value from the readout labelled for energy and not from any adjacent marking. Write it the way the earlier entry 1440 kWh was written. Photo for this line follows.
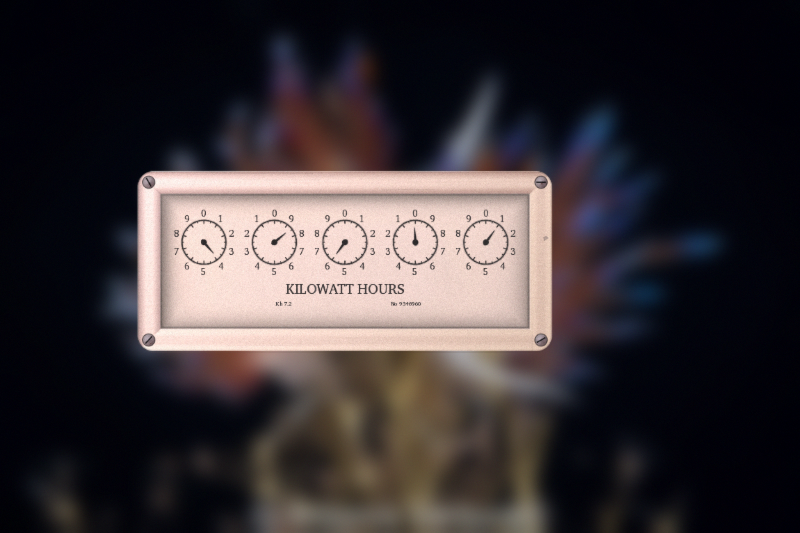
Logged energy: 38601 kWh
